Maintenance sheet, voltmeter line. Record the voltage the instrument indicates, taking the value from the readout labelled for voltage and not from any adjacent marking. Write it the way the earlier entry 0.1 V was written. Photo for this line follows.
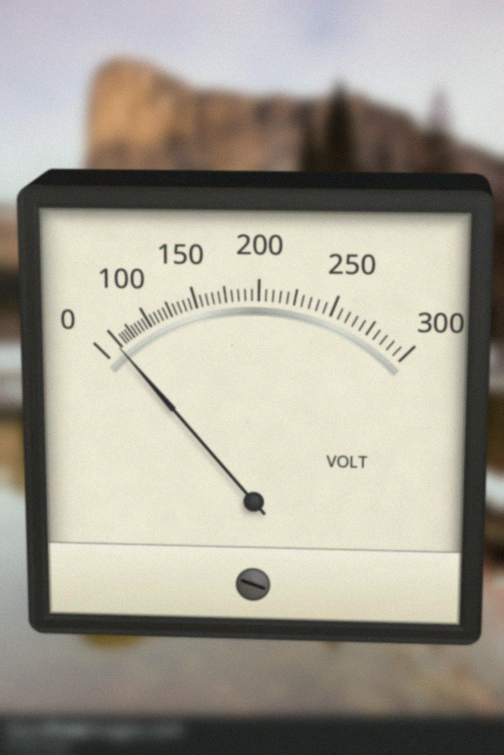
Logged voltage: 50 V
